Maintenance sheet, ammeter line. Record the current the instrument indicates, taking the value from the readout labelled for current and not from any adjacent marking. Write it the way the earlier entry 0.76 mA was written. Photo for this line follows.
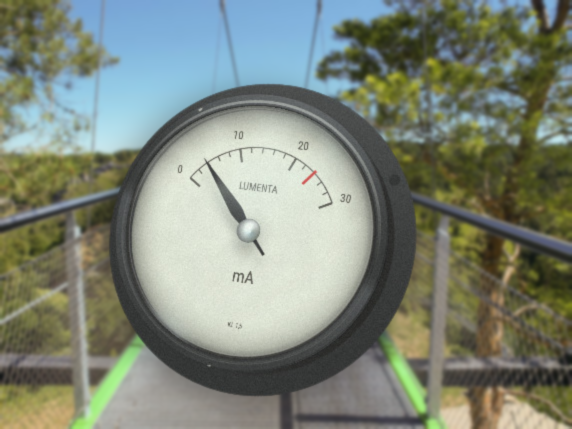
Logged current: 4 mA
